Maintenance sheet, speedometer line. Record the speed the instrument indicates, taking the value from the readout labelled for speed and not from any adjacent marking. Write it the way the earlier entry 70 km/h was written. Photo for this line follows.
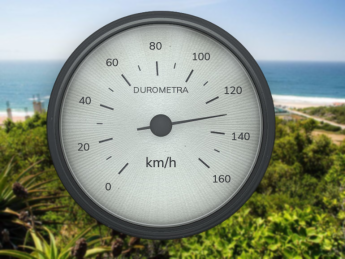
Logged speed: 130 km/h
